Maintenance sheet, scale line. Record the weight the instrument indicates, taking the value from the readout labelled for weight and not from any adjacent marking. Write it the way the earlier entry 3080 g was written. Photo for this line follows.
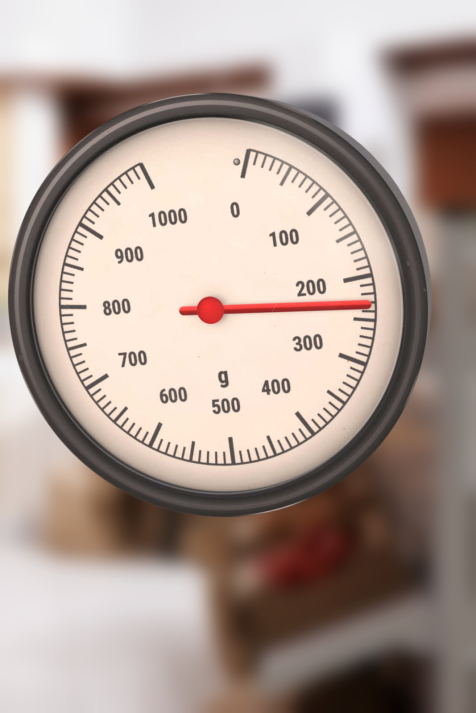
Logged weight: 230 g
